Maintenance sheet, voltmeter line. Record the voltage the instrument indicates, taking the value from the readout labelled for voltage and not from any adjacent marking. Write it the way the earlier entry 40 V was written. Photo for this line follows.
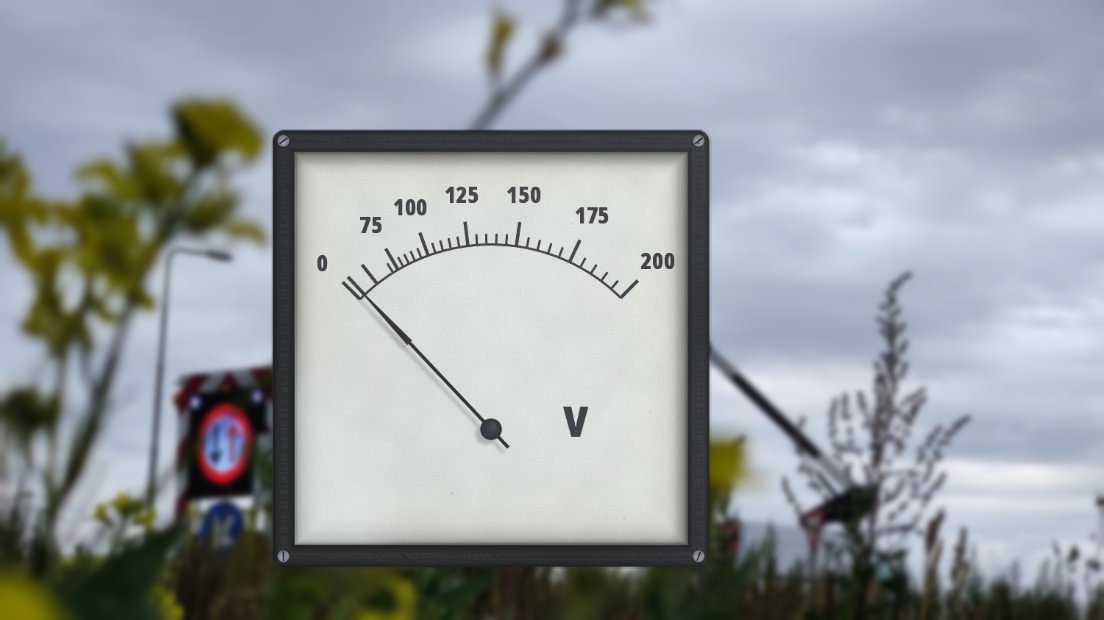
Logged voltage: 25 V
